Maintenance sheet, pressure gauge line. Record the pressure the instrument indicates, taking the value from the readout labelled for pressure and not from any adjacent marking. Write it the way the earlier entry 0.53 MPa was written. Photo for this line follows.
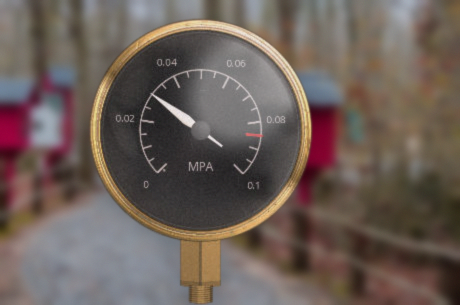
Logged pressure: 0.03 MPa
